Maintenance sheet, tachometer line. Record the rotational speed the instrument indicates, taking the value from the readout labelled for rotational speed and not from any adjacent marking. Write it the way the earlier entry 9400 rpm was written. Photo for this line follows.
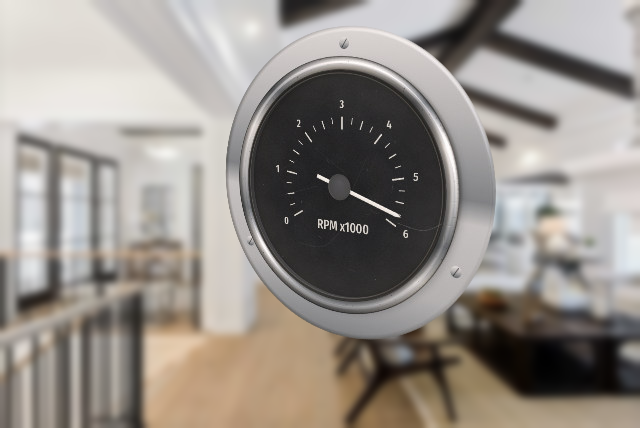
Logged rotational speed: 5750 rpm
